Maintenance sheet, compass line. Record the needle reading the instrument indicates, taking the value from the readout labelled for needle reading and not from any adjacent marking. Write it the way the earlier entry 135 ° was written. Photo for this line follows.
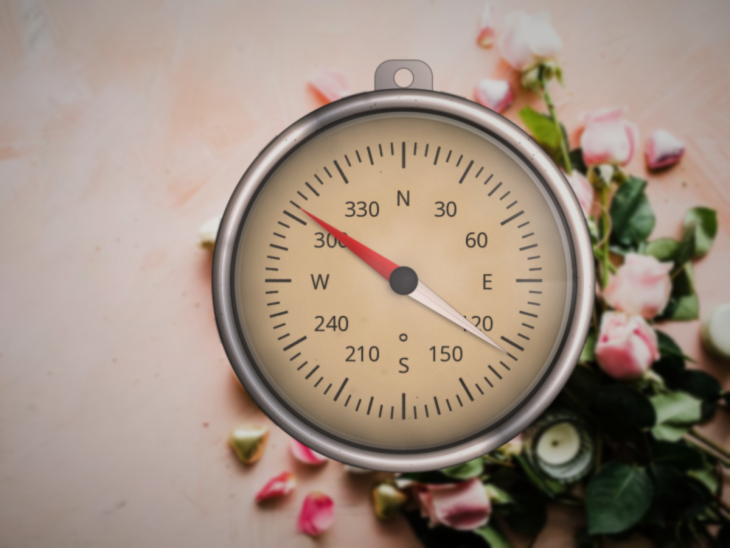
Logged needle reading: 305 °
